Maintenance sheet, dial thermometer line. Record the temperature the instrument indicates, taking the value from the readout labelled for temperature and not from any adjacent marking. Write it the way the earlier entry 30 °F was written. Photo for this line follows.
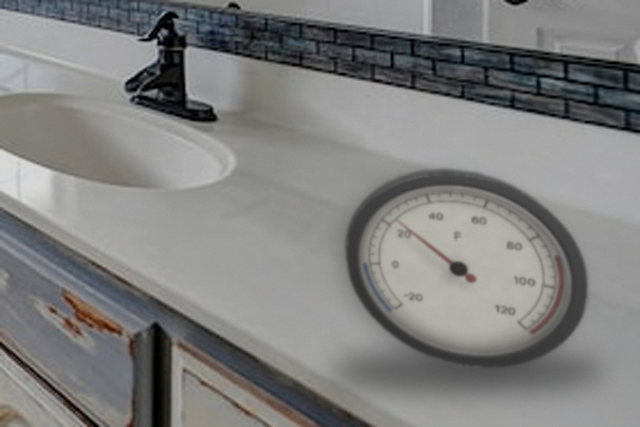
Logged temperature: 24 °F
